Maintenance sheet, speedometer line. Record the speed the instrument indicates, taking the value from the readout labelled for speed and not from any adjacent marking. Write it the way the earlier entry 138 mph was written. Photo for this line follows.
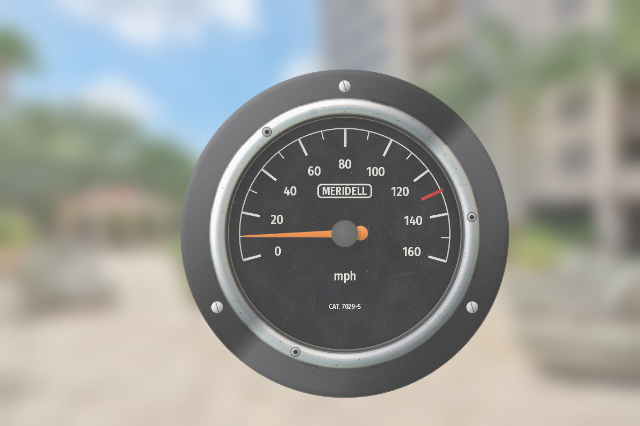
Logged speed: 10 mph
